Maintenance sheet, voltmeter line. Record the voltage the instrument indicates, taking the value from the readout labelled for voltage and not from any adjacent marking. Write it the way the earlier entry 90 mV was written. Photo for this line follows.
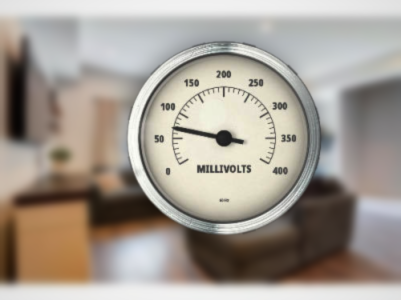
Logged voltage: 70 mV
